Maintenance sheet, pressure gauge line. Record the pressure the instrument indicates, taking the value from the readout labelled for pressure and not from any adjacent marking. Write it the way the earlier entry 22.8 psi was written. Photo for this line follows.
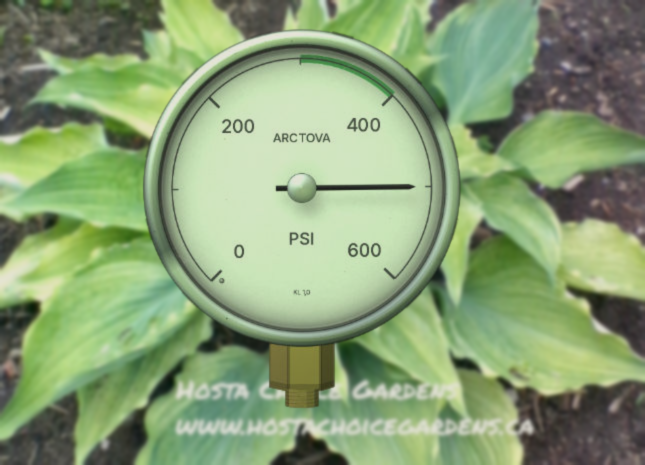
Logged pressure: 500 psi
